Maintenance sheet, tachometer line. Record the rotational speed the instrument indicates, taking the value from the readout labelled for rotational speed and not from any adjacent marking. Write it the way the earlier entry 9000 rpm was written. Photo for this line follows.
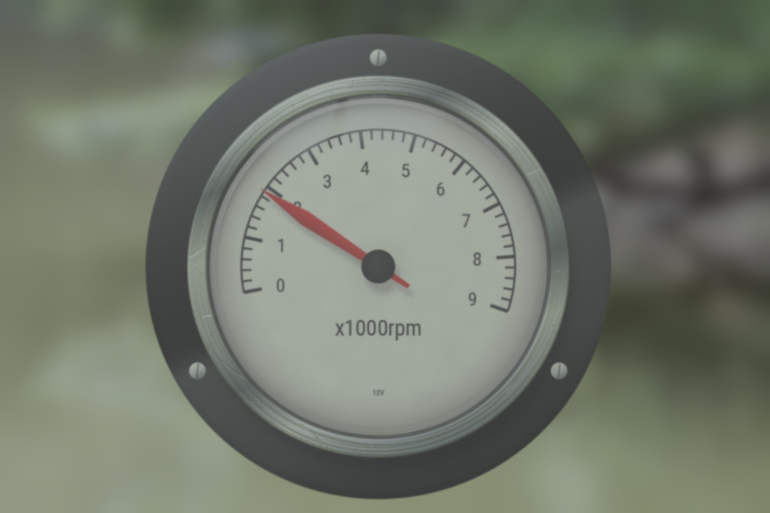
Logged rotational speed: 1900 rpm
